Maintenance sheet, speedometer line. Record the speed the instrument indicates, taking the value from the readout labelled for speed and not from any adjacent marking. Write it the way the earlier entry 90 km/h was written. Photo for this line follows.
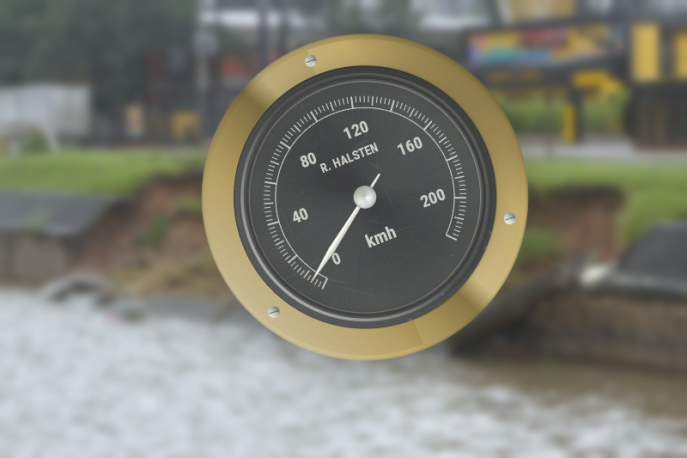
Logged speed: 6 km/h
